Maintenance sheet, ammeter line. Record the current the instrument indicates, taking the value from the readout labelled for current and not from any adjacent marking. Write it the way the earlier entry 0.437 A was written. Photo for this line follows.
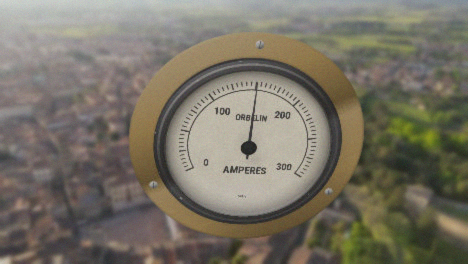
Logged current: 150 A
